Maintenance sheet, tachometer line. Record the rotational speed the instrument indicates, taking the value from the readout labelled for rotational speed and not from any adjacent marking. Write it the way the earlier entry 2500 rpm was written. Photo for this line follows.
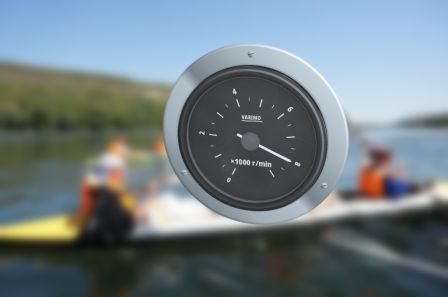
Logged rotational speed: 8000 rpm
